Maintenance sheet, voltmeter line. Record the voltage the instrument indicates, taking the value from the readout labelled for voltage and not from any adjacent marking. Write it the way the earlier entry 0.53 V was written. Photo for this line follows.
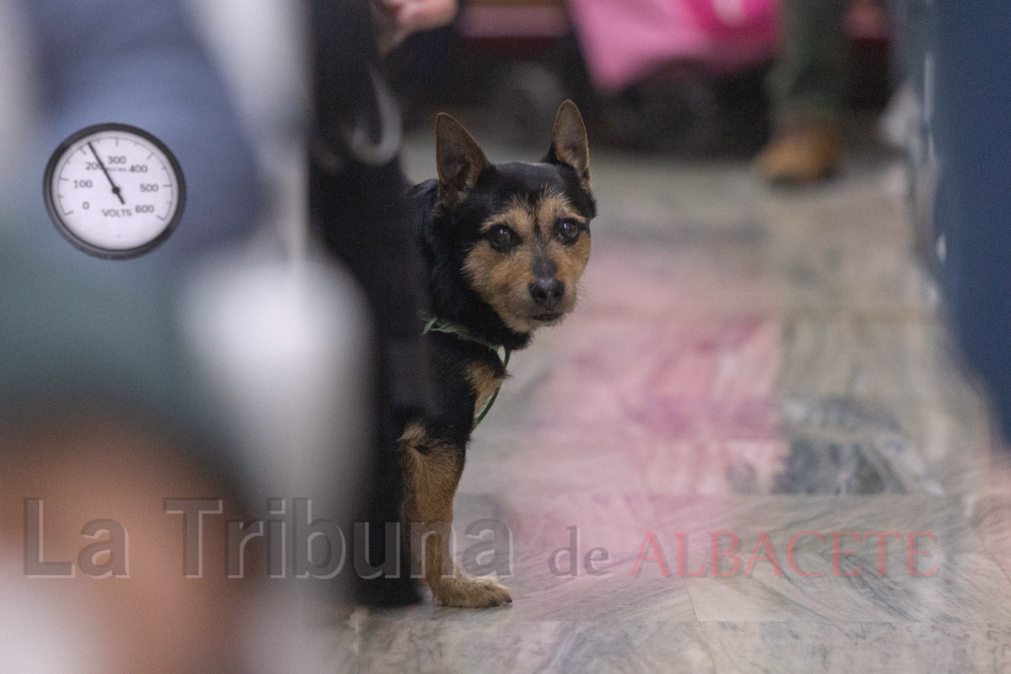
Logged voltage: 225 V
